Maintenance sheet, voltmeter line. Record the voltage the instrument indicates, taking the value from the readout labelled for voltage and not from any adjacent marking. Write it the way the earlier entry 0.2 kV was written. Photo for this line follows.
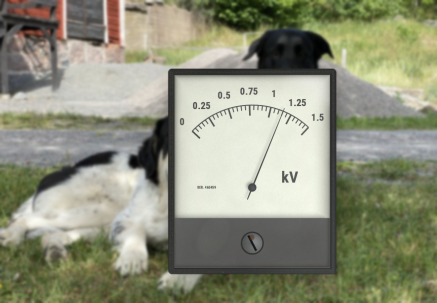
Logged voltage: 1.15 kV
